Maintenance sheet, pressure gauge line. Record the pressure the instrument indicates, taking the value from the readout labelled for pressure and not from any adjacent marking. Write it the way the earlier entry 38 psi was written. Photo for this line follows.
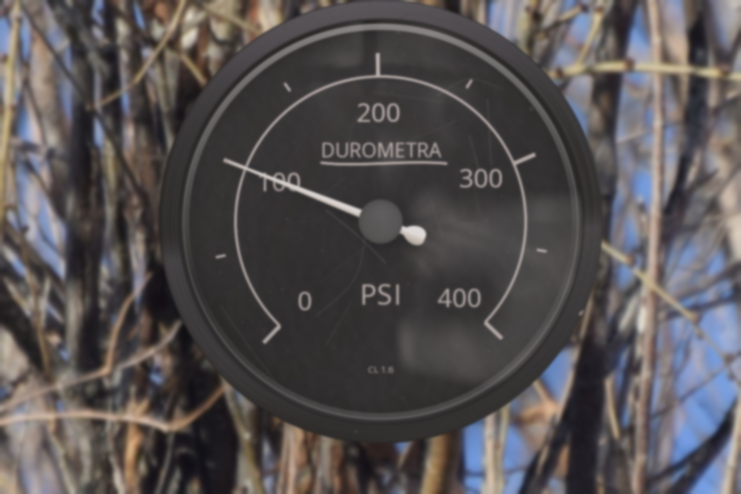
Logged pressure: 100 psi
